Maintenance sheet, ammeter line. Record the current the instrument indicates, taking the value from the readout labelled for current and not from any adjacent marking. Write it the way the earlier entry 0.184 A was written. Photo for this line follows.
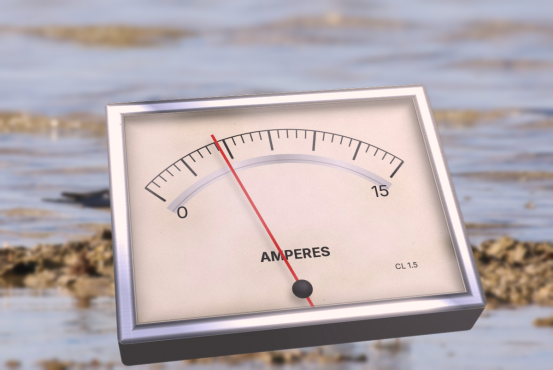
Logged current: 4.5 A
